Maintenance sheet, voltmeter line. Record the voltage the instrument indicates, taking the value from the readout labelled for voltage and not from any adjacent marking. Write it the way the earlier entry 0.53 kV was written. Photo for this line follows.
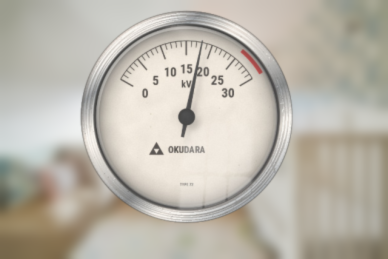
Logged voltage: 18 kV
